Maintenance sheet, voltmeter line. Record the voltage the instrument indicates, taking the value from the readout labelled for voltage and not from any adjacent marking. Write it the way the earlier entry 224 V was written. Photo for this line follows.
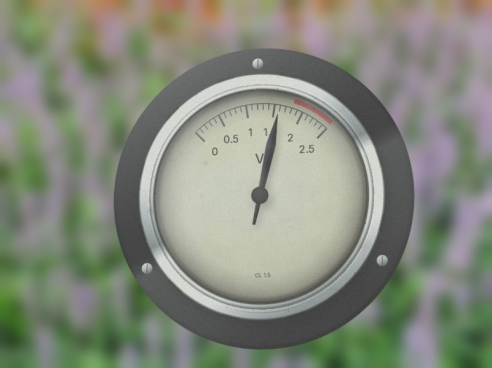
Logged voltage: 1.6 V
